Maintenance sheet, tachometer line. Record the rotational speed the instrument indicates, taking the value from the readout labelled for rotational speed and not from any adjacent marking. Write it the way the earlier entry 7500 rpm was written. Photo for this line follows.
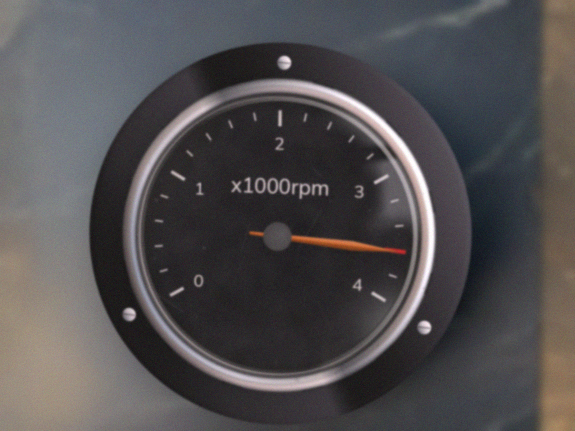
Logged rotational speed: 3600 rpm
